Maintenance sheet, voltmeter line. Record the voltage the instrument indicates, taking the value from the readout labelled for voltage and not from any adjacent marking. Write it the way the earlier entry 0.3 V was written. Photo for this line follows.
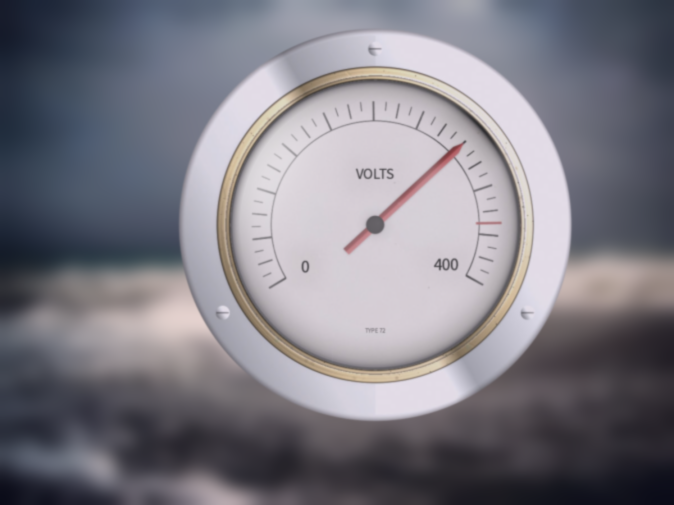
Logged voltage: 280 V
